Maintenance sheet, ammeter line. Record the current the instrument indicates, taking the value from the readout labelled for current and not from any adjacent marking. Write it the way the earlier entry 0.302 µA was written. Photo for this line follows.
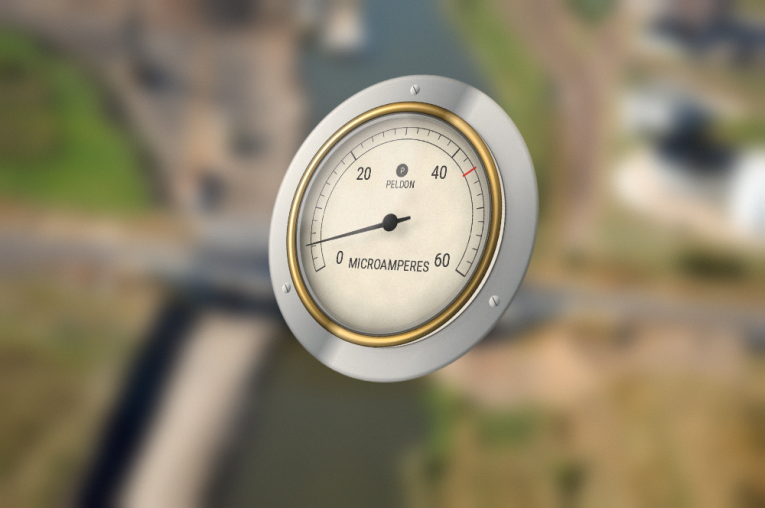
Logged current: 4 µA
